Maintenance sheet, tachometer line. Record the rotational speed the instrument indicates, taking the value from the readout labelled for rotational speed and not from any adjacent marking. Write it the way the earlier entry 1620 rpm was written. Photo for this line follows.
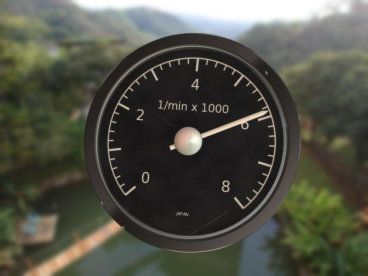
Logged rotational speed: 5900 rpm
